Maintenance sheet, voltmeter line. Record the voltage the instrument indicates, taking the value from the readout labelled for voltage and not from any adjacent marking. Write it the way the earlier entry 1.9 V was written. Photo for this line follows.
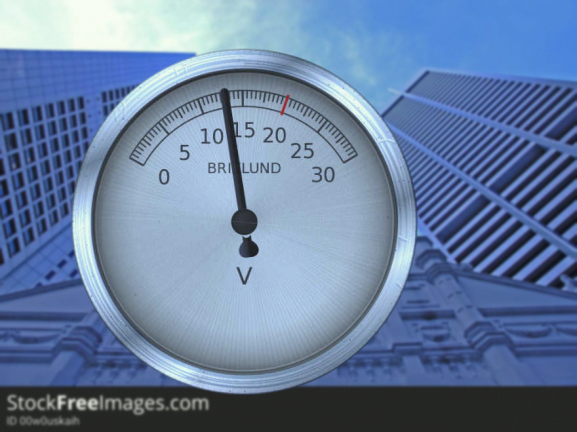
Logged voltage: 13 V
